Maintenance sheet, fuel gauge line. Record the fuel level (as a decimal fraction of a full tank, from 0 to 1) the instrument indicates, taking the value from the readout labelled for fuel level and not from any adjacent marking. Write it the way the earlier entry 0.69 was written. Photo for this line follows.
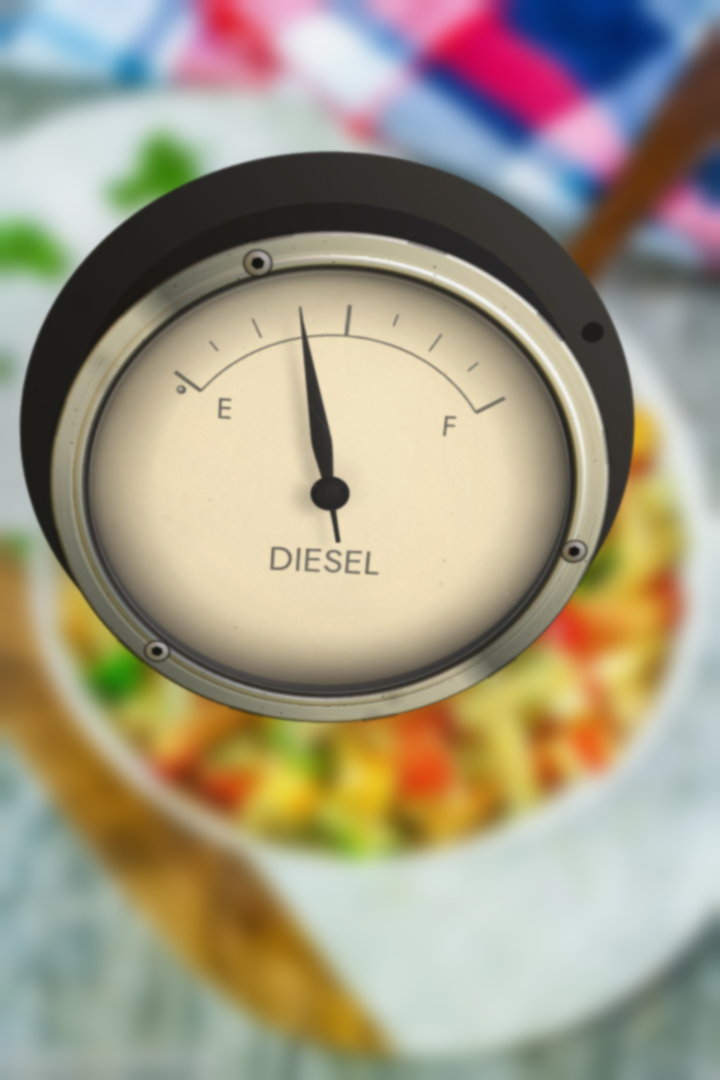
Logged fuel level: 0.375
